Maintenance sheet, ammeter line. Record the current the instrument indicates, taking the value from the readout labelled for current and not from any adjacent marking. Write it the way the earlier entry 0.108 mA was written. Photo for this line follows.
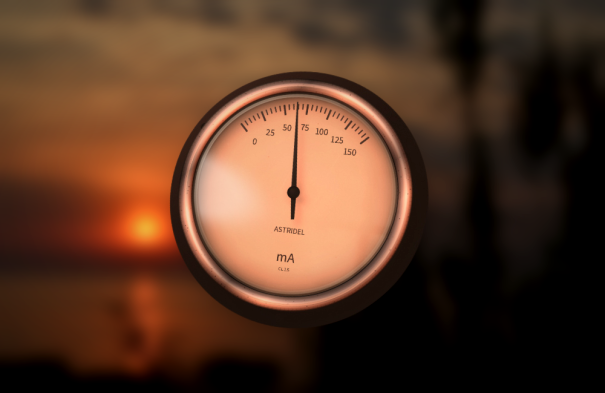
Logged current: 65 mA
